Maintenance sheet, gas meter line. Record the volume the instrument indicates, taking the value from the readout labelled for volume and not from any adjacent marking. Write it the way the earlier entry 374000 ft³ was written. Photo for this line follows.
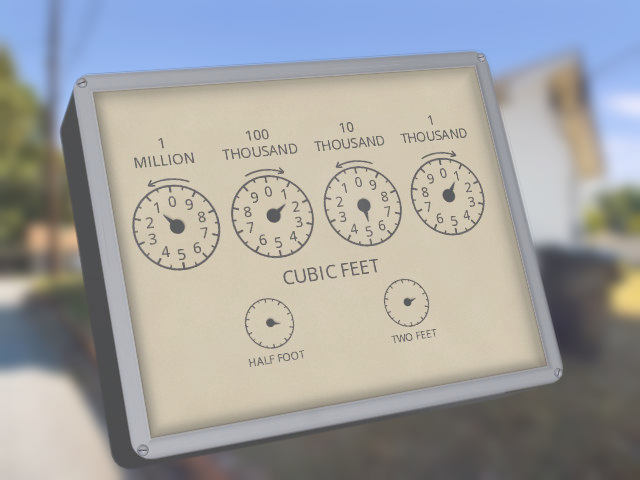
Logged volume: 115100 ft³
